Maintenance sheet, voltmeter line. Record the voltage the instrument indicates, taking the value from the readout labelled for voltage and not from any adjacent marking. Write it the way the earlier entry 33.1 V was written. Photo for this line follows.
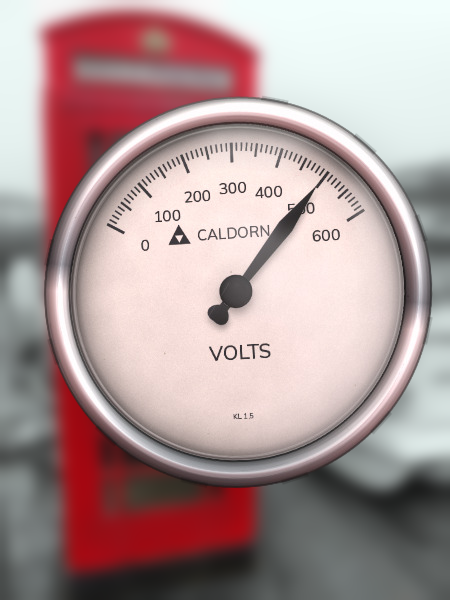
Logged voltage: 500 V
